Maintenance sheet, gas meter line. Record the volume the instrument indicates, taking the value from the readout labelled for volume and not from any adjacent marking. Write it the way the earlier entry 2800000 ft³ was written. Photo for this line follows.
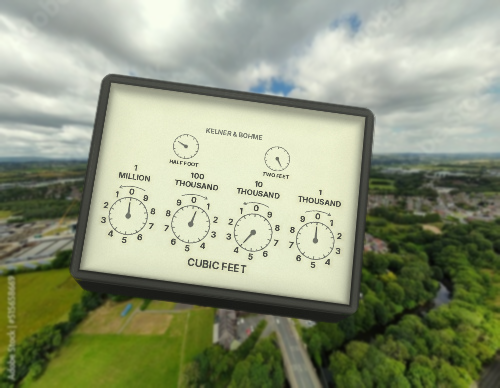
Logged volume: 4000 ft³
